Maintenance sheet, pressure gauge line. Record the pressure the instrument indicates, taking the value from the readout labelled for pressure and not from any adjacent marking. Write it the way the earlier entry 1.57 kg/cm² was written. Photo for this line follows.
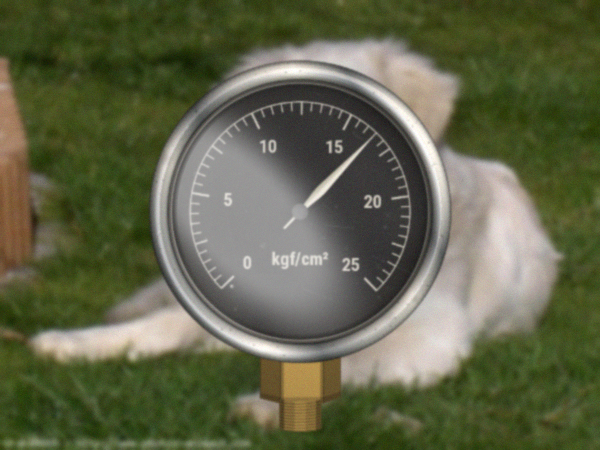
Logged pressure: 16.5 kg/cm²
